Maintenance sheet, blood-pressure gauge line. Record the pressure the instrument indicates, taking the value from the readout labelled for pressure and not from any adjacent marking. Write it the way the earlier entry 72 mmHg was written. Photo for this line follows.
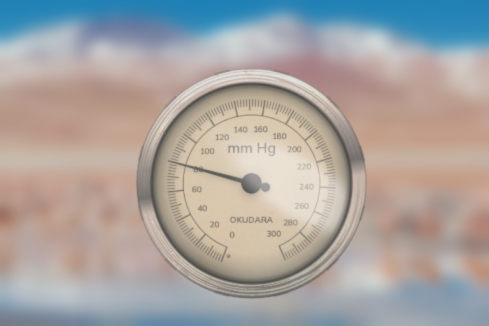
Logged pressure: 80 mmHg
